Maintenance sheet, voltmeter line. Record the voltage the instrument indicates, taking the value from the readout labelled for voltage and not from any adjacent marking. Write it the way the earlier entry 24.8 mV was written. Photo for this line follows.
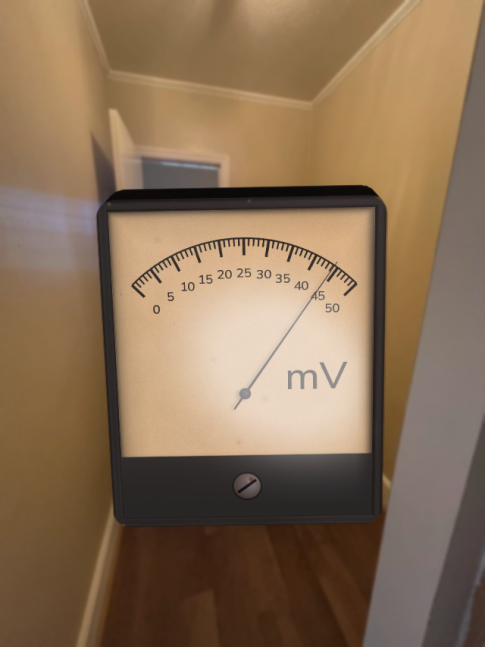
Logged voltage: 44 mV
